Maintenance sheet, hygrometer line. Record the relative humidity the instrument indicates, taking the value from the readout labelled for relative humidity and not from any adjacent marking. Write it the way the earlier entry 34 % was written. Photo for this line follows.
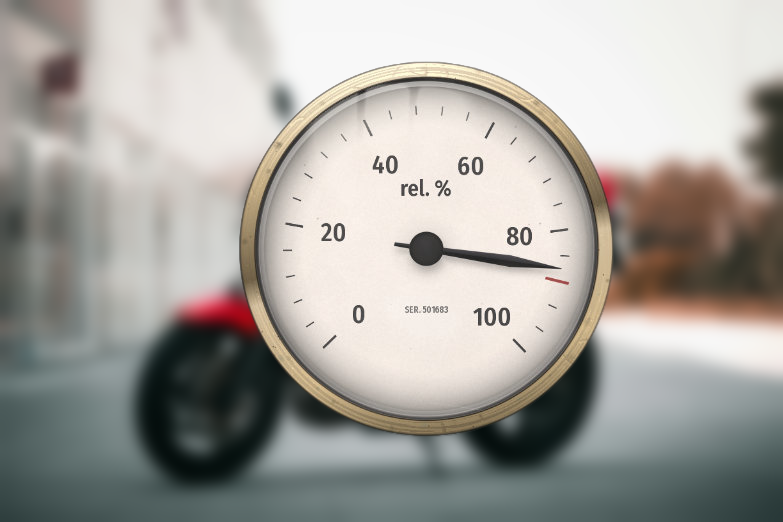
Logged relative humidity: 86 %
